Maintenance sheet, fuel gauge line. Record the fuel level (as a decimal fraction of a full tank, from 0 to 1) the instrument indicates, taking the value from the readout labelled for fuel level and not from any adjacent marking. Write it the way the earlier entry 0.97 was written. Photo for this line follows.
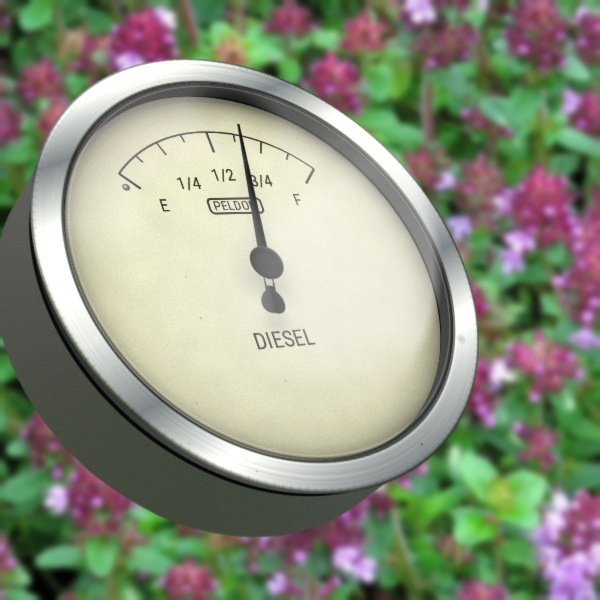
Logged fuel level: 0.625
